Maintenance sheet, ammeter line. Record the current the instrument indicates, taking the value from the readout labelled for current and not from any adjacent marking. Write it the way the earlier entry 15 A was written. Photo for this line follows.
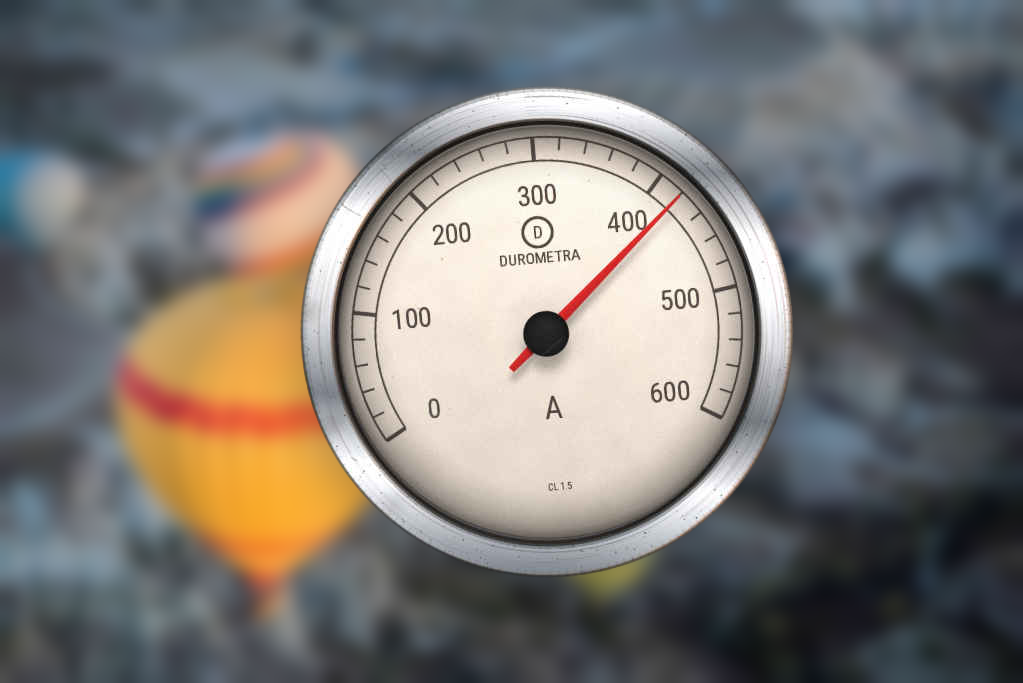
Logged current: 420 A
